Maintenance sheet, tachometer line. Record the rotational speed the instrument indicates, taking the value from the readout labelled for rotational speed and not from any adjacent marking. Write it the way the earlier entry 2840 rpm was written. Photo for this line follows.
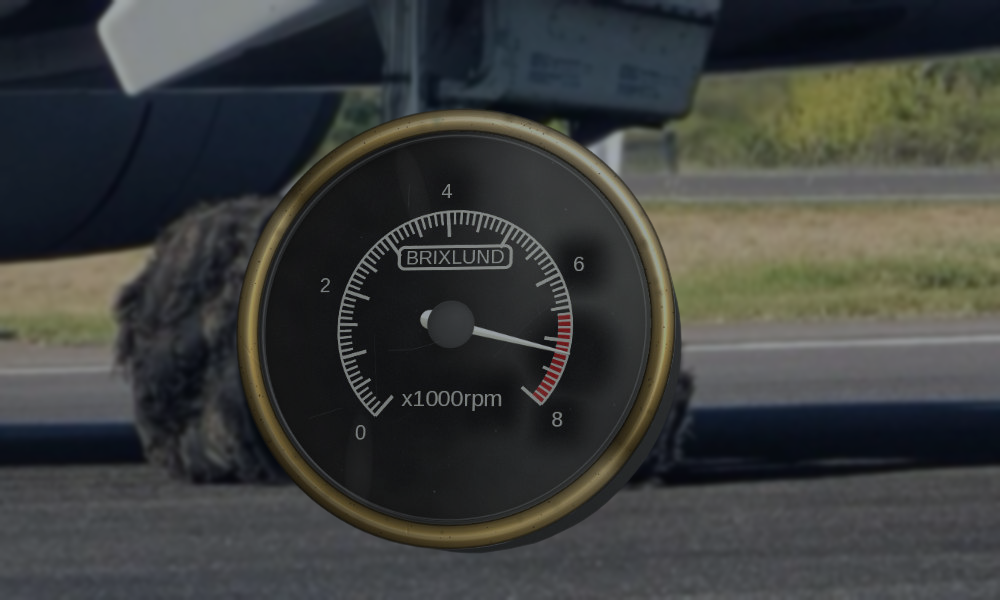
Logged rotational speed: 7200 rpm
